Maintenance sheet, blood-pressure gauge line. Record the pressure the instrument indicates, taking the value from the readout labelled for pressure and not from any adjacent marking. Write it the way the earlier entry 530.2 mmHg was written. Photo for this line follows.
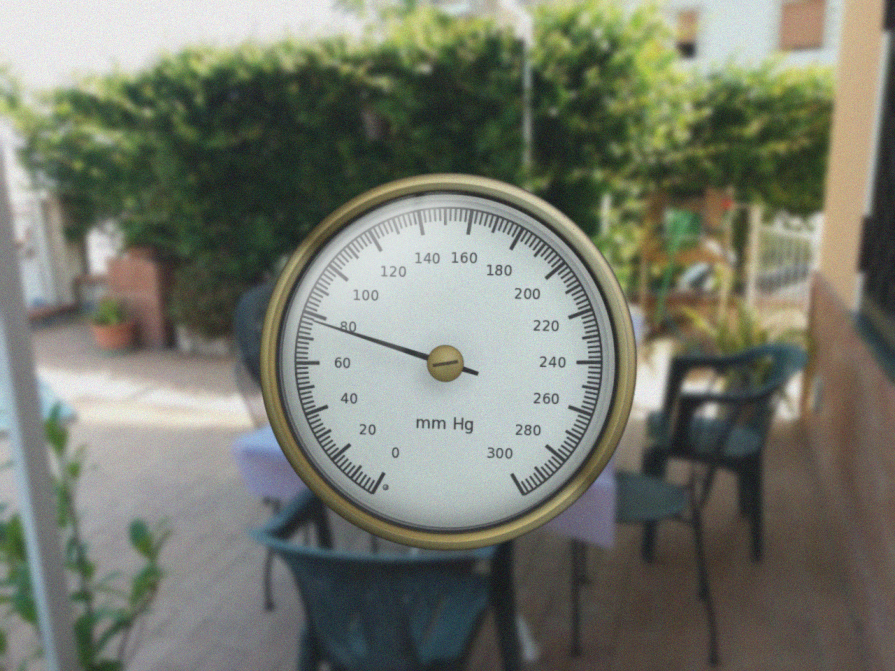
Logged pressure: 78 mmHg
